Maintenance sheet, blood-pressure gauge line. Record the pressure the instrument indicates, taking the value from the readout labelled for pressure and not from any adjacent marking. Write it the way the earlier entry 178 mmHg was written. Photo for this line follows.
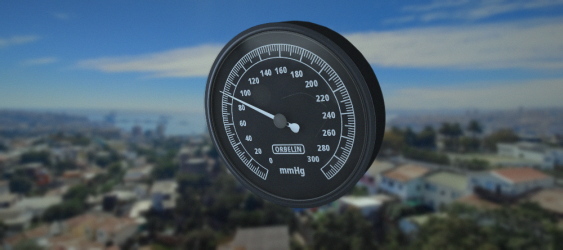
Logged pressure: 90 mmHg
